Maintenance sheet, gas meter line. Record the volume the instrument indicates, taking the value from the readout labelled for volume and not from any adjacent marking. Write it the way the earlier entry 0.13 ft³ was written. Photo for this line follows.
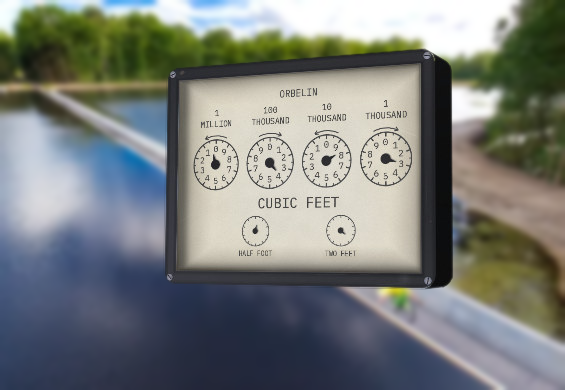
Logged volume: 38300 ft³
